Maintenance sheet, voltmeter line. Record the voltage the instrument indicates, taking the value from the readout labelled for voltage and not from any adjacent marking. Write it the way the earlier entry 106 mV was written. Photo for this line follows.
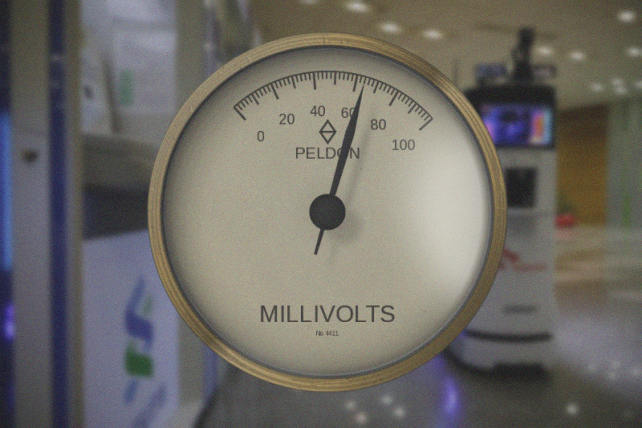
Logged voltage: 64 mV
